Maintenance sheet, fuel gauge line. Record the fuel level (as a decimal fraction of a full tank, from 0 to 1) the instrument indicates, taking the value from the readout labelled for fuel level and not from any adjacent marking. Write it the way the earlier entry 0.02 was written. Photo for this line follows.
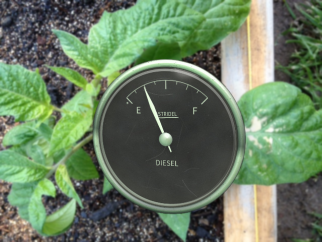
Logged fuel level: 0.25
